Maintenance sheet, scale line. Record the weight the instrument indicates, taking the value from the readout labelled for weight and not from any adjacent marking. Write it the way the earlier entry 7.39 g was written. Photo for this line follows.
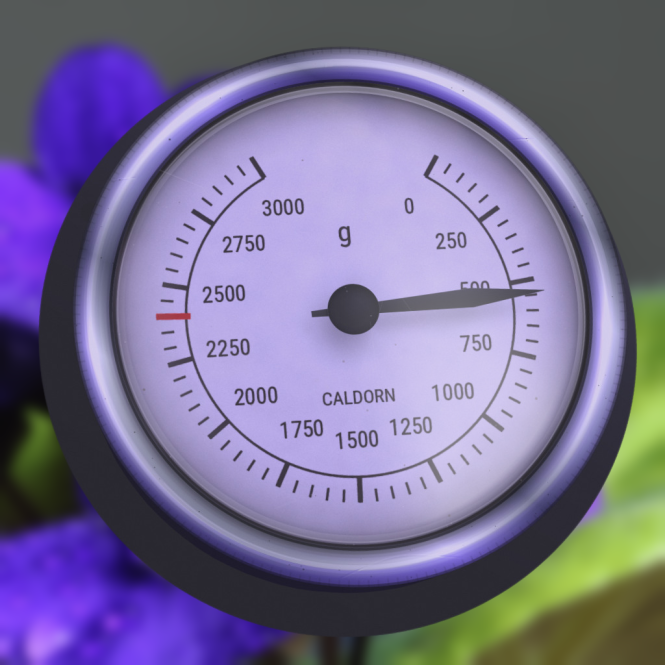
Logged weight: 550 g
